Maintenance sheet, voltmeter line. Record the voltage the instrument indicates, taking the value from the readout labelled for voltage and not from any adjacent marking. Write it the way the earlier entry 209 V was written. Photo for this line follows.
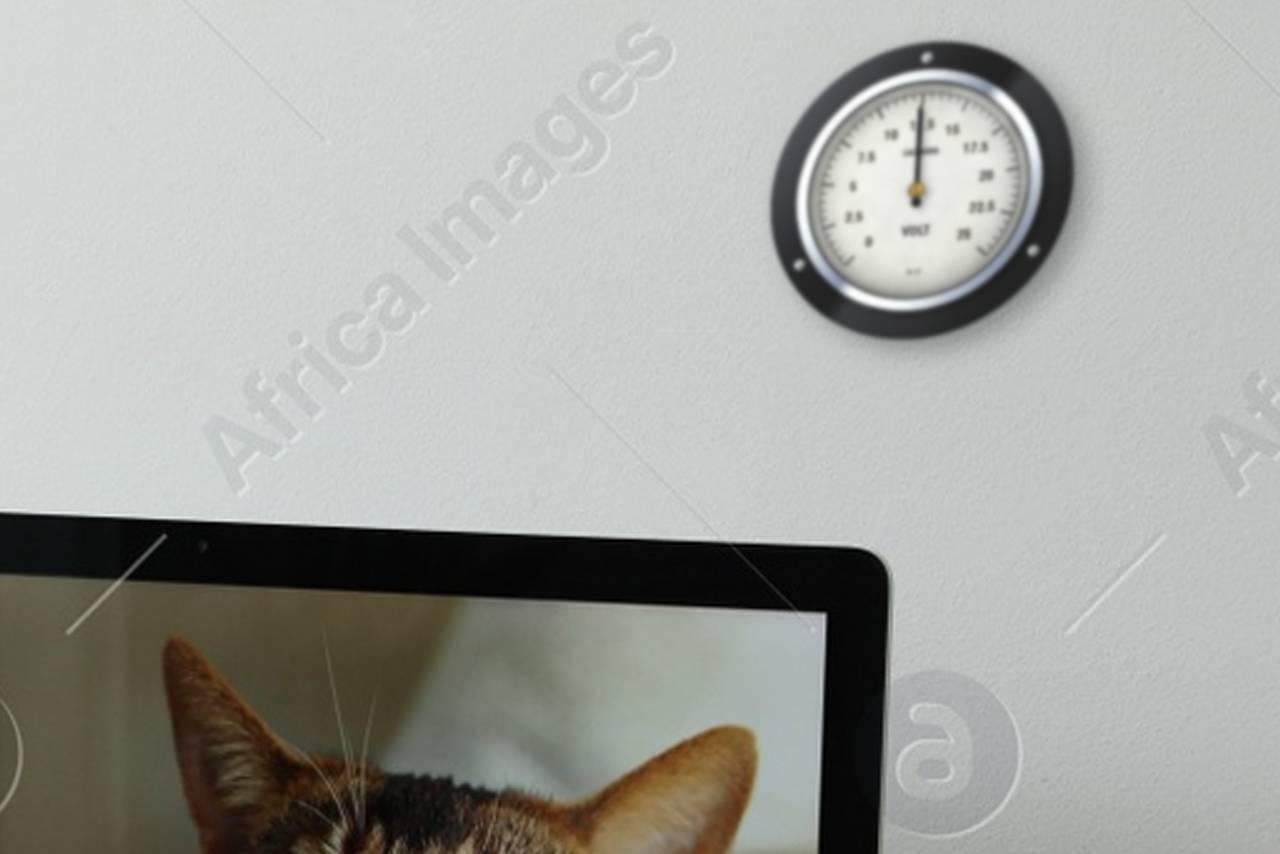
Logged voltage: 12.5 V
